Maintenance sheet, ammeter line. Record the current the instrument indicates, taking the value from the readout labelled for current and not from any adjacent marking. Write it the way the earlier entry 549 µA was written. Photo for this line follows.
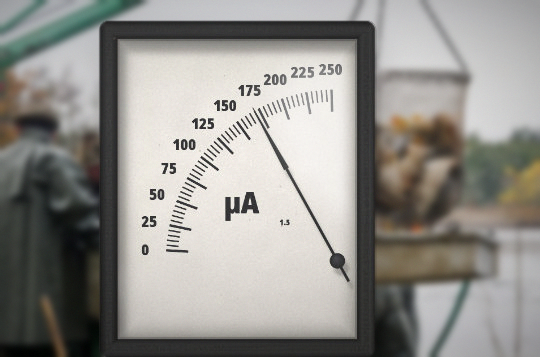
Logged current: 170 µA
